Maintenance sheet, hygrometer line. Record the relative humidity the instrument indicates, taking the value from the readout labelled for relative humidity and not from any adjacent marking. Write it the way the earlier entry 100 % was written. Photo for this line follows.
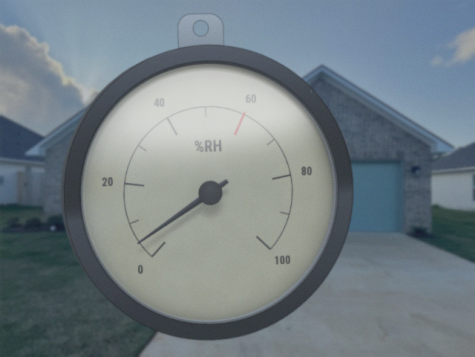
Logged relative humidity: 5 %
